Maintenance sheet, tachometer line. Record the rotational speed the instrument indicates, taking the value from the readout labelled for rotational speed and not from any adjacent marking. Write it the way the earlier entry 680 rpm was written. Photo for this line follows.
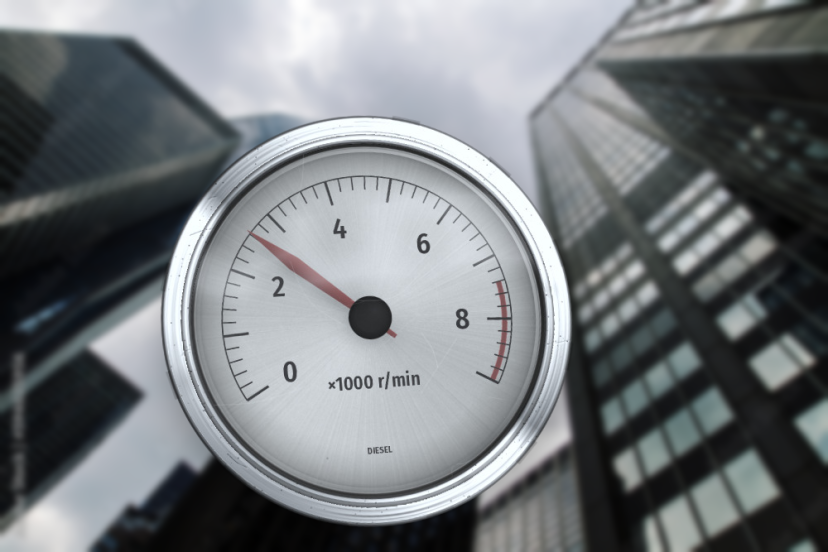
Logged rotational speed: 2600 rpm
